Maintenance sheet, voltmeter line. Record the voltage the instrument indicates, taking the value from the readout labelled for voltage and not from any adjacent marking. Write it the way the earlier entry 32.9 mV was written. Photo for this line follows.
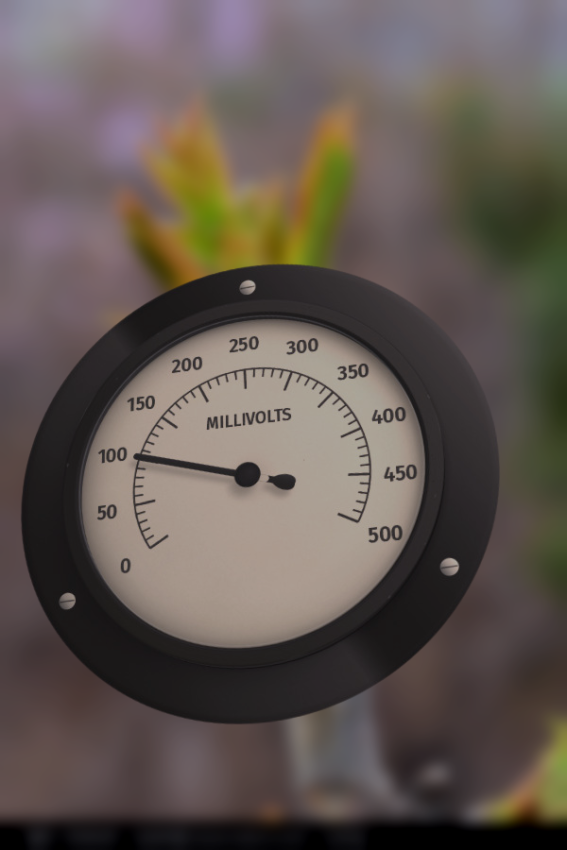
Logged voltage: 100 mV
